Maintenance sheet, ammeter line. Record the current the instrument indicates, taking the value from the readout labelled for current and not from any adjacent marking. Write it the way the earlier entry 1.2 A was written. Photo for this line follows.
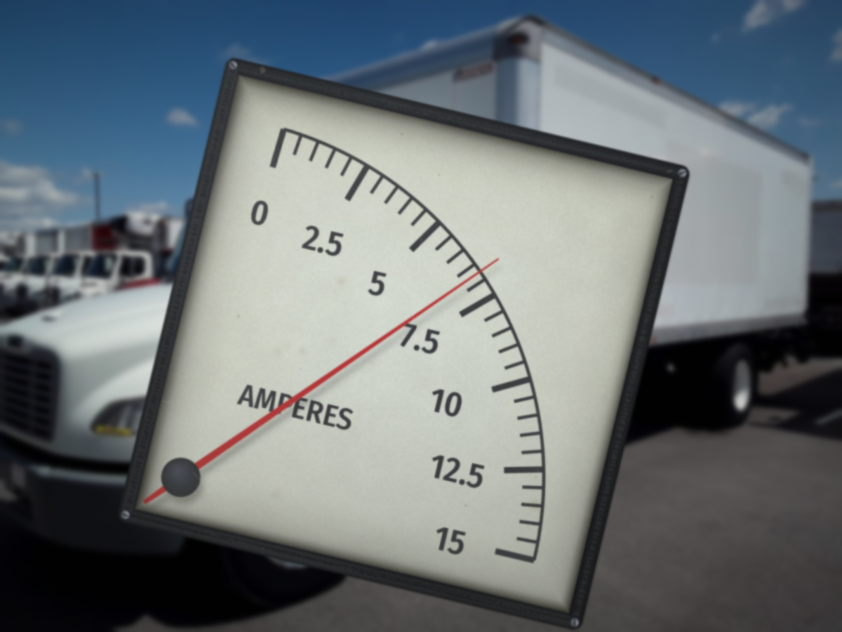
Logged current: 6.75 A
